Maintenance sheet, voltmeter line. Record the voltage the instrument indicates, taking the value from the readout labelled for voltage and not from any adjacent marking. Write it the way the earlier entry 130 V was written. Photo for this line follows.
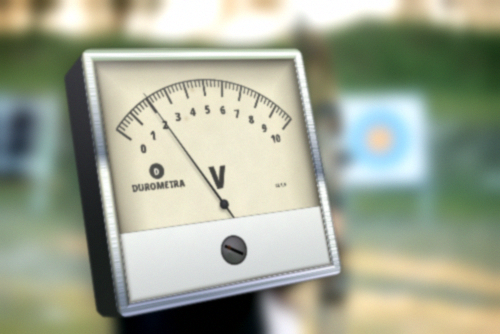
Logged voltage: 2 V
